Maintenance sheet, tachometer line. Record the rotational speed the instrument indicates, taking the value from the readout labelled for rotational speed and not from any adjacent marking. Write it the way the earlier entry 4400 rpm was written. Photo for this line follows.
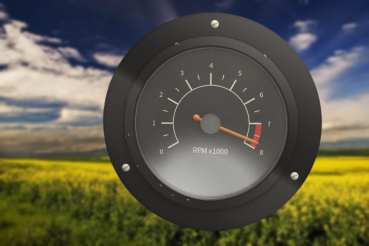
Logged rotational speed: 7750 rpm
